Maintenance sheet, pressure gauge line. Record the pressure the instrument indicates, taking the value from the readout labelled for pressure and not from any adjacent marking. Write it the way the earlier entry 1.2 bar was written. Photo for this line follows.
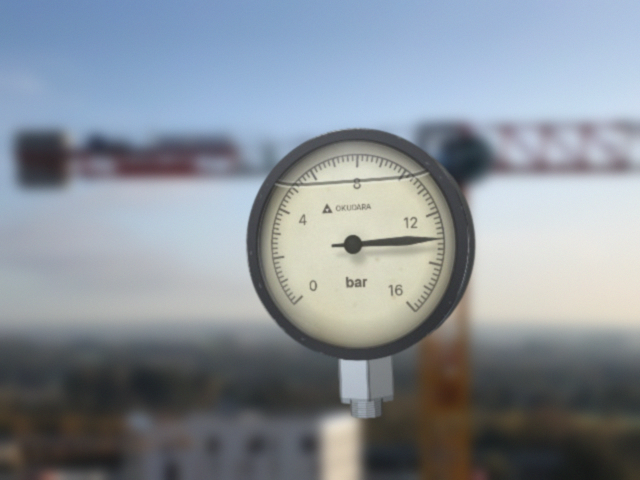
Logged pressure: 13 bar
